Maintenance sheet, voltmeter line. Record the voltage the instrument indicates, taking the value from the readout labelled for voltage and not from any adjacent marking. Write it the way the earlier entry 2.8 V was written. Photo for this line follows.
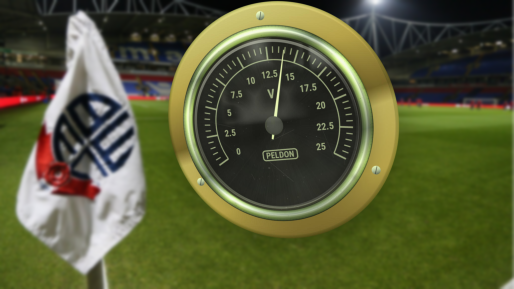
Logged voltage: 14 V
